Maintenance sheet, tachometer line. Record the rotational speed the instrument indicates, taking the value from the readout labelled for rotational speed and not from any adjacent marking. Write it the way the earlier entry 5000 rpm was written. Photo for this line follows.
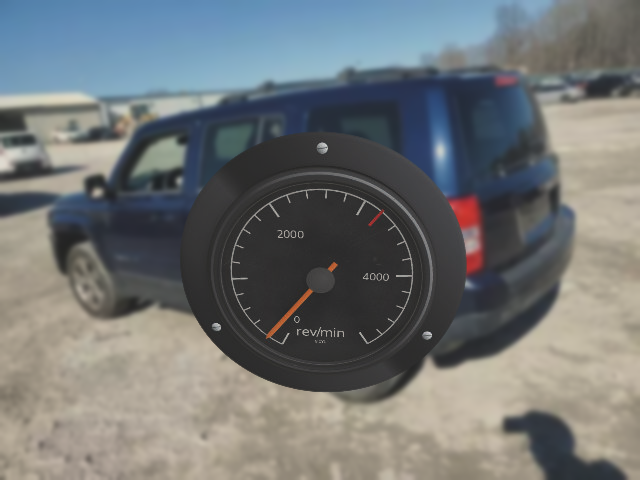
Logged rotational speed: 200 rpm
